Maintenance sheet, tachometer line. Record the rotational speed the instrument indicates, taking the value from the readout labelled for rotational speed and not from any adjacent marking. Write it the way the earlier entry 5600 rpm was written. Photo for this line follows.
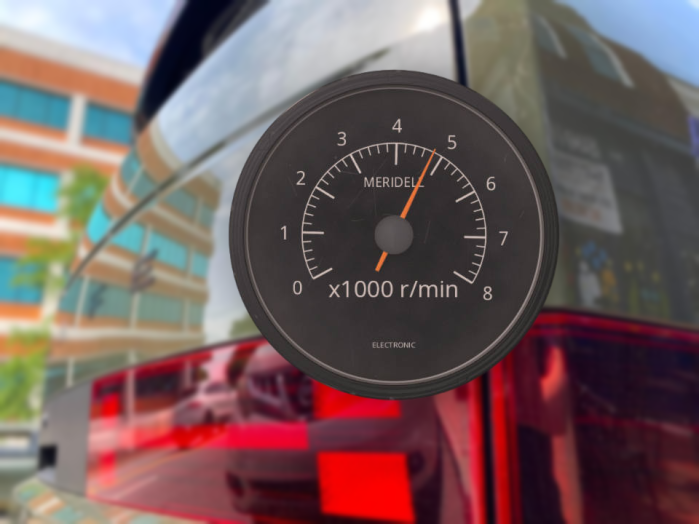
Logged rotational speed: 4800 rpm
